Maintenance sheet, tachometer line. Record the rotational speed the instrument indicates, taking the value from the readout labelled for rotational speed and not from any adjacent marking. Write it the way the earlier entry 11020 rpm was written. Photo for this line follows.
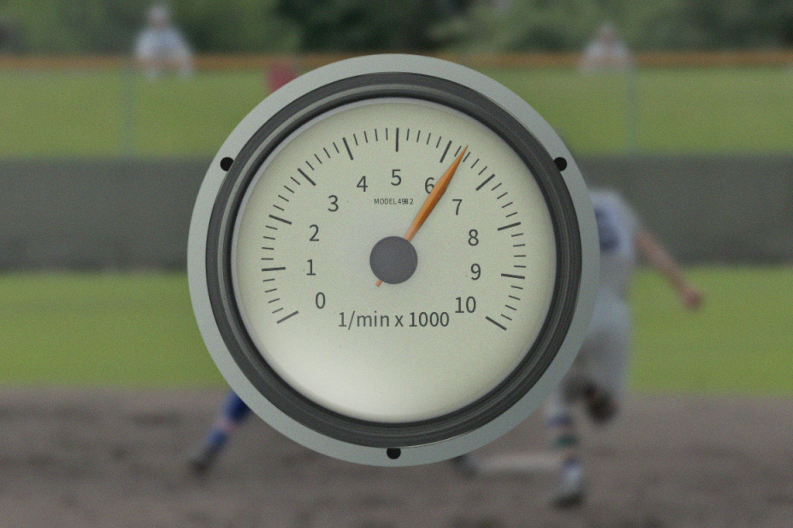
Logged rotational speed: 6300 rpm
